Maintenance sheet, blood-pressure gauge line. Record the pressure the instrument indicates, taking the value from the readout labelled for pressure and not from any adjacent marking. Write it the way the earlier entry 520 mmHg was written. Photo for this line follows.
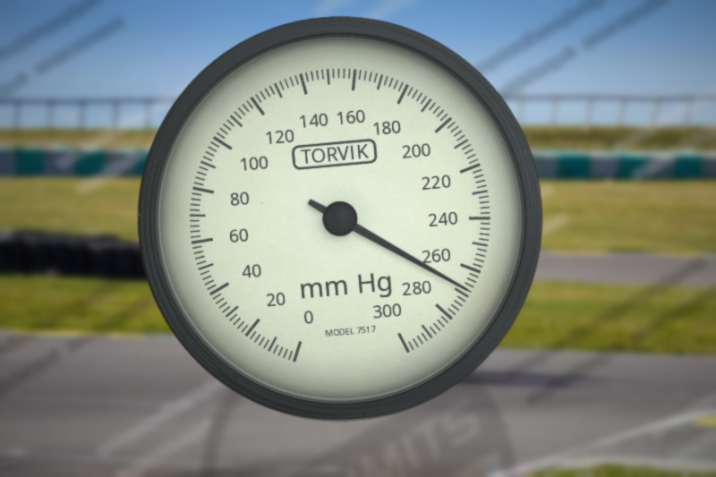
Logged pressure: 268 mmHg
